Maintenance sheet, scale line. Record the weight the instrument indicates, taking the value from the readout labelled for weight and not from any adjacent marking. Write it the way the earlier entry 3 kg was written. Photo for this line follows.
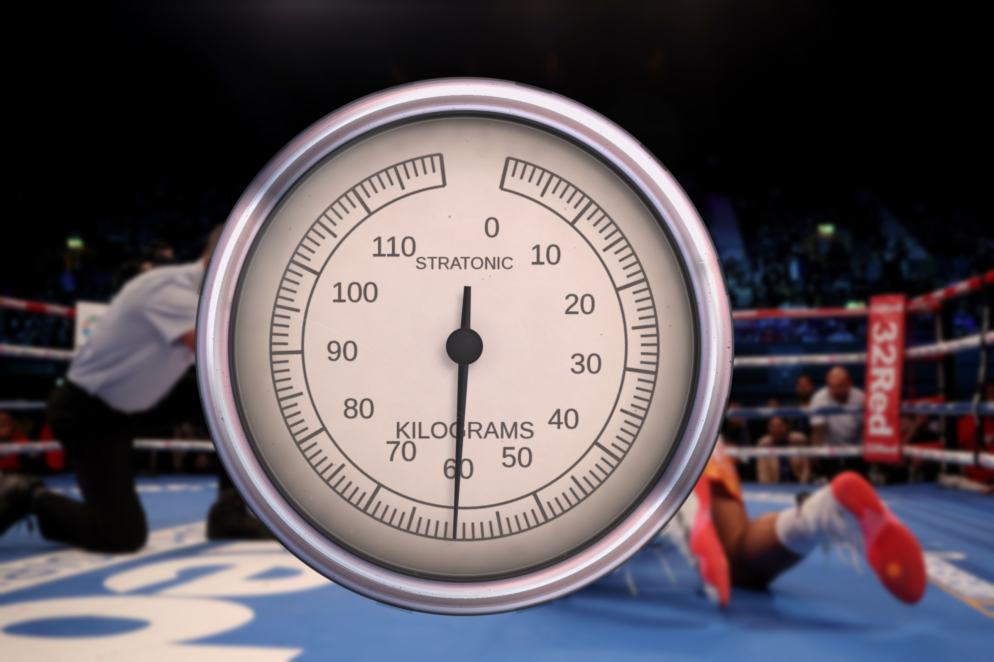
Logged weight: 60 kg
